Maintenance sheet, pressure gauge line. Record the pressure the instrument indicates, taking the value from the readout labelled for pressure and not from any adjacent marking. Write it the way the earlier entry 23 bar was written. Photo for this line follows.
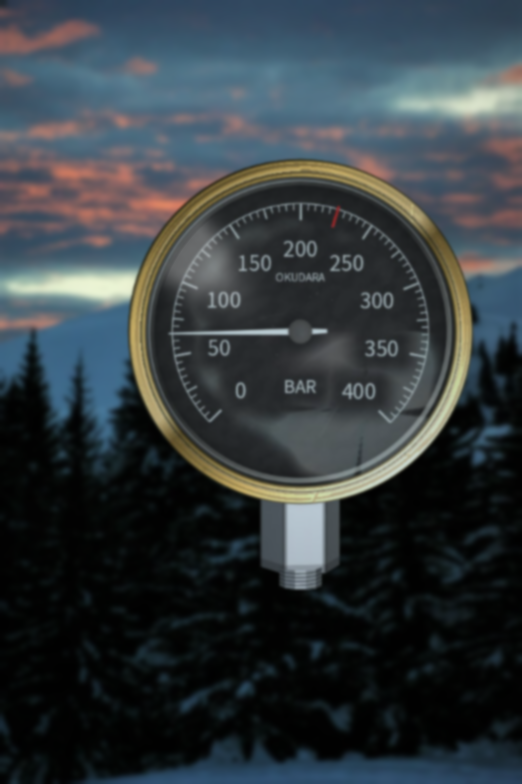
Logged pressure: 65 bar
